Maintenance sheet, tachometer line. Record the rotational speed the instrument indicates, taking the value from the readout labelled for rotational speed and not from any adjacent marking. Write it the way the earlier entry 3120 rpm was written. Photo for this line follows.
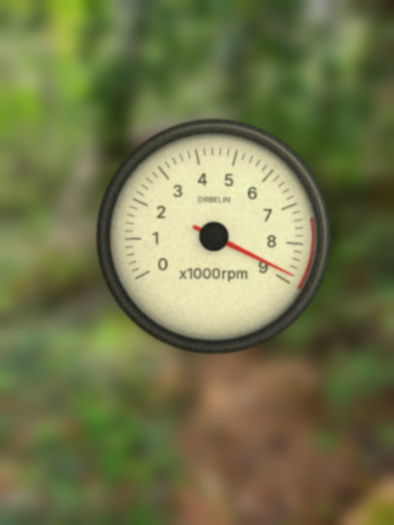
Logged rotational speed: 8800 rpm
